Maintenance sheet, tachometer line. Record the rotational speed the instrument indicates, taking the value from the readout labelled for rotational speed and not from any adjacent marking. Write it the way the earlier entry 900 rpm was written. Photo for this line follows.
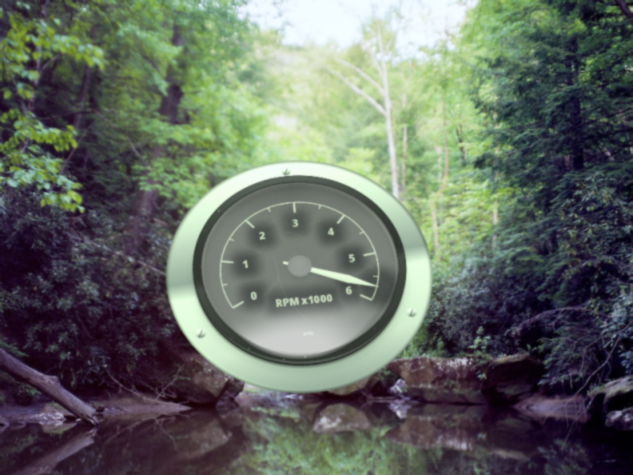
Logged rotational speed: 5750 rpm
